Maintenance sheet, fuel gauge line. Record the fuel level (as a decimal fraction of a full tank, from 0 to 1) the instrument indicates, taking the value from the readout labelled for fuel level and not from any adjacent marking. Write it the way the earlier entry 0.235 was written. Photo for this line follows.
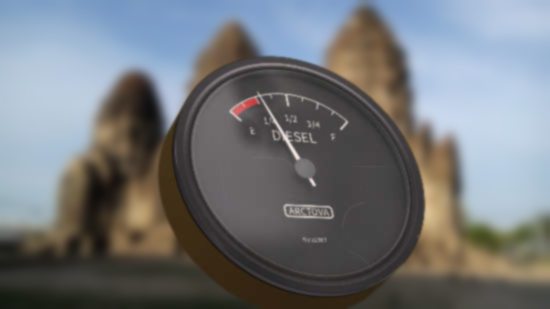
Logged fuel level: 0.25
